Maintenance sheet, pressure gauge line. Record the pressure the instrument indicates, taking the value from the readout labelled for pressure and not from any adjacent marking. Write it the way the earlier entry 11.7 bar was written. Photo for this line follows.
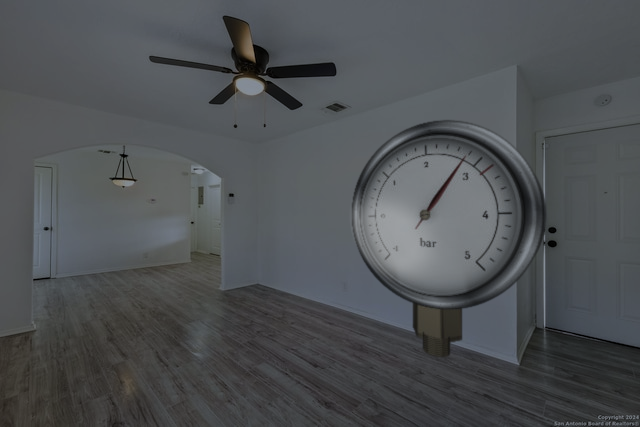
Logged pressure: 2.8 bar
